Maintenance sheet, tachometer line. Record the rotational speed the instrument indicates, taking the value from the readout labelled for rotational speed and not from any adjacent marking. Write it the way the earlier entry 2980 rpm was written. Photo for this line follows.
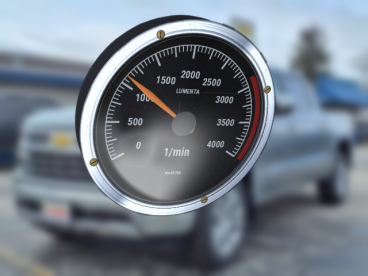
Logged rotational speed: 1100 rpm
